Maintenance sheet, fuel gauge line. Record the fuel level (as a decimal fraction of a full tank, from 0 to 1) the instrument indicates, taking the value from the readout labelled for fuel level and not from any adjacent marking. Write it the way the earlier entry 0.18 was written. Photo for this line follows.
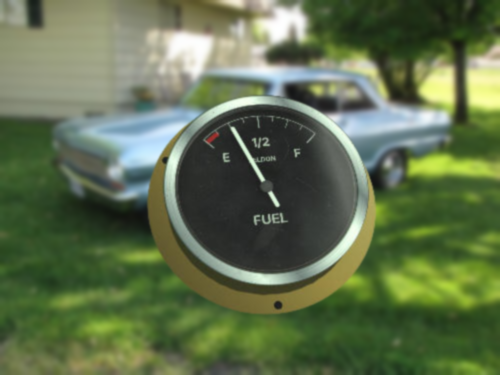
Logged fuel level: 0.25
